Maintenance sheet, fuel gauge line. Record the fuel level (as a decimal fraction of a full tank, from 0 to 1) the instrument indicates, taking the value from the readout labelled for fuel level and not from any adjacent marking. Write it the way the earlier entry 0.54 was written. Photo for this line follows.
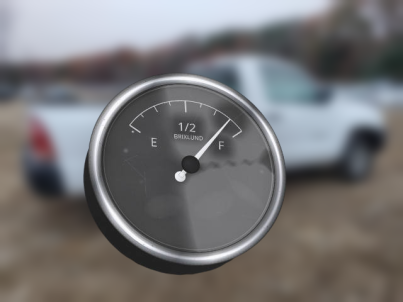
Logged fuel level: 0.875
